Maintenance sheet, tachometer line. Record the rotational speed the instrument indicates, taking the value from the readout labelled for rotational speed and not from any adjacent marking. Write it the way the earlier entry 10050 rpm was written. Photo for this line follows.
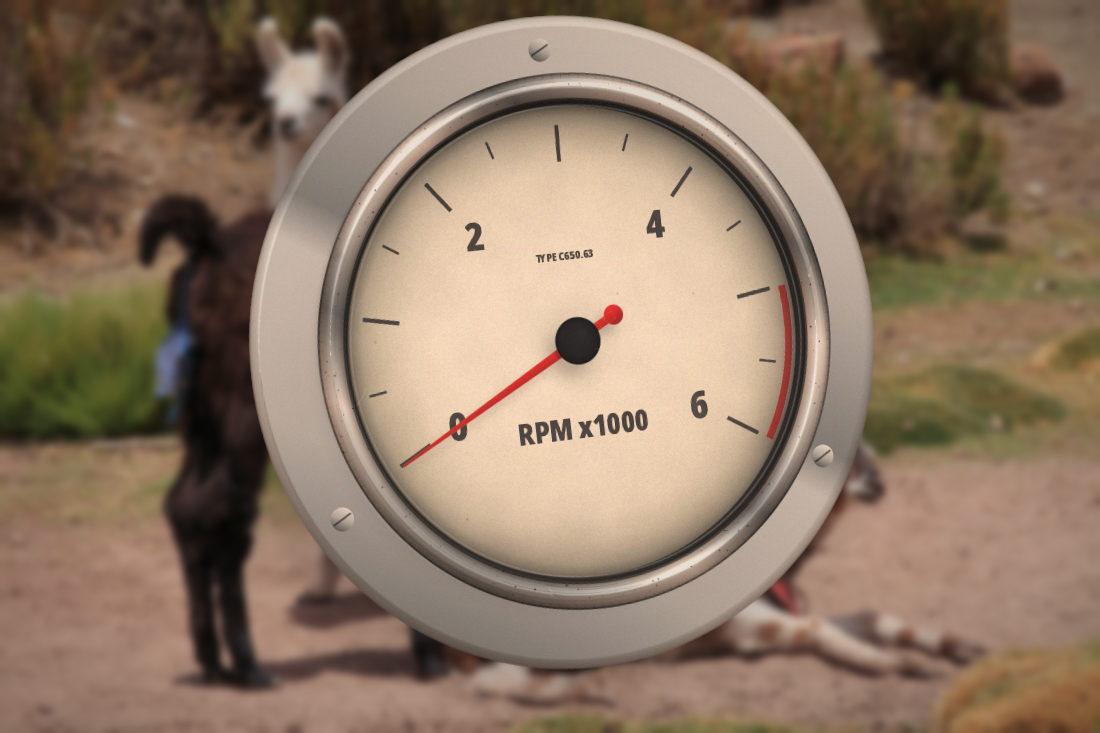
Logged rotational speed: 0 rpm
